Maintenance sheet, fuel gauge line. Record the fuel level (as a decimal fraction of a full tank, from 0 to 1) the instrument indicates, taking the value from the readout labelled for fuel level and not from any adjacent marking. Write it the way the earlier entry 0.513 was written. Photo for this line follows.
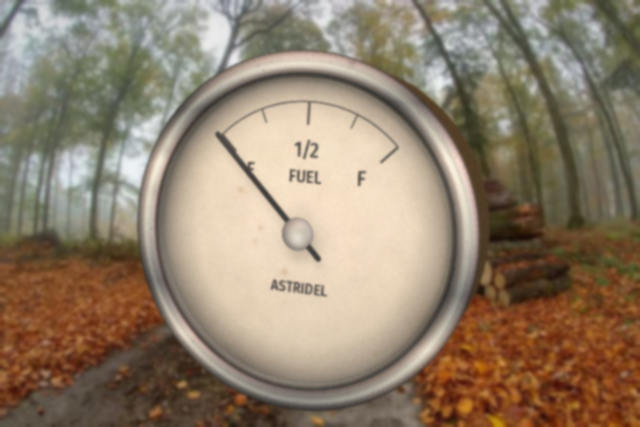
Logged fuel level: 0
